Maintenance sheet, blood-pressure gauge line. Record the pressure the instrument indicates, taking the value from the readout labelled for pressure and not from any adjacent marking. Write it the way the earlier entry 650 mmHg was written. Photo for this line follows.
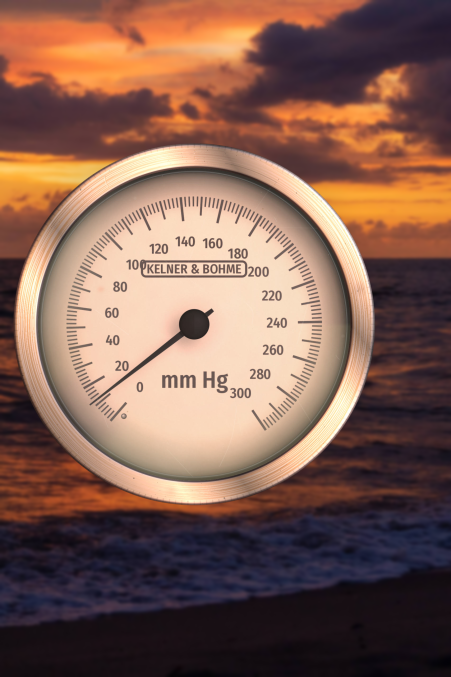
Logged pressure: 12 mmHg
